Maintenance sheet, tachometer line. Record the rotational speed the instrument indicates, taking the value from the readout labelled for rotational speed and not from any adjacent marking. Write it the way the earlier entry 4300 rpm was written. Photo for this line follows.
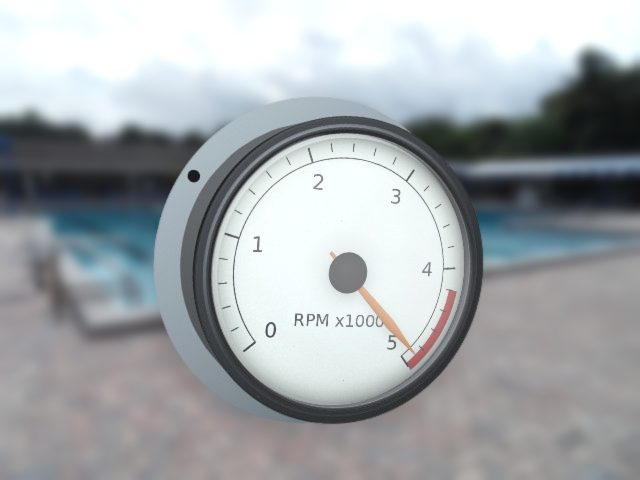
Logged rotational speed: 4900 rpm
